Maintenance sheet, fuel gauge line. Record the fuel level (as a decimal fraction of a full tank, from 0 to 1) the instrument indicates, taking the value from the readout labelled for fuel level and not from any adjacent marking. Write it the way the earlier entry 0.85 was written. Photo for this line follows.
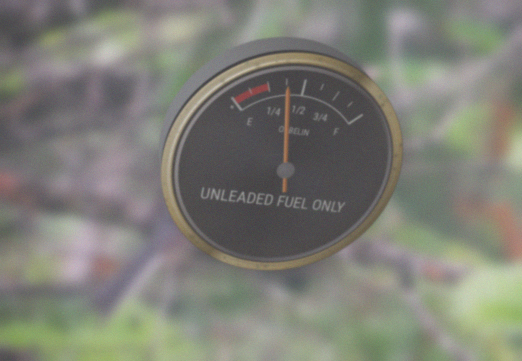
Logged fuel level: 0.375
